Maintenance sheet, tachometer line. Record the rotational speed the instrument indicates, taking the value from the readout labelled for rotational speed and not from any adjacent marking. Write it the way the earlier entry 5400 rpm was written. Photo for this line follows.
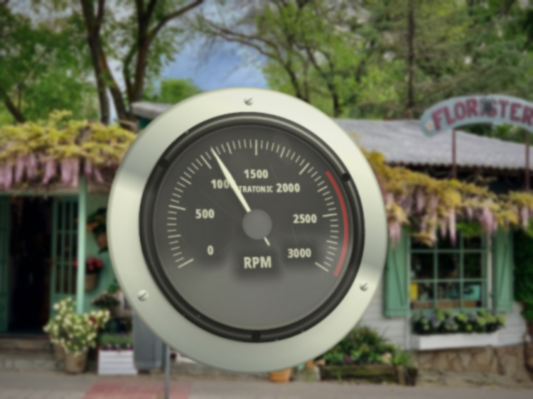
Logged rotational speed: 1100 rpm
